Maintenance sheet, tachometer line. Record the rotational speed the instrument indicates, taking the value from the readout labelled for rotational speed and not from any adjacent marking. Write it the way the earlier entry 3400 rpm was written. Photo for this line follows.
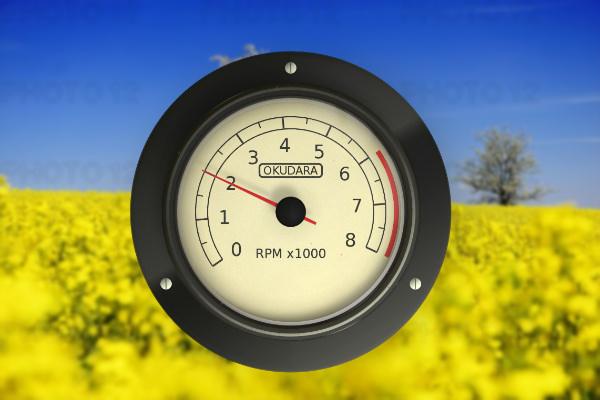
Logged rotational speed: 2000 rpm
